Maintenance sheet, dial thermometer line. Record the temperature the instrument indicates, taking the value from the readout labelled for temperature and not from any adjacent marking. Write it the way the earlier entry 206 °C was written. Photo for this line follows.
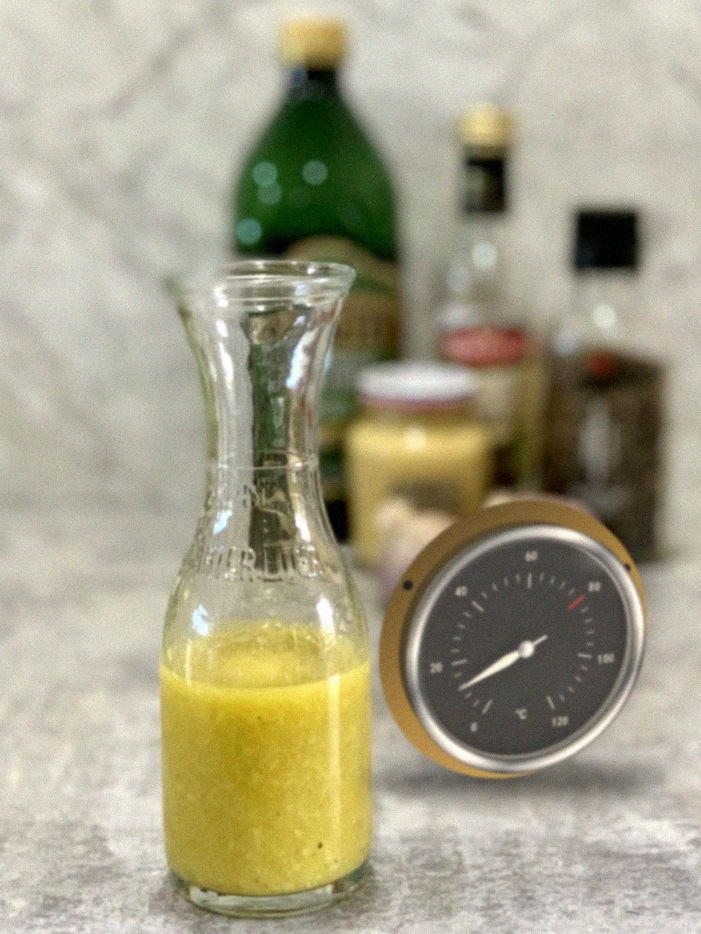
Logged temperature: 12 °C
